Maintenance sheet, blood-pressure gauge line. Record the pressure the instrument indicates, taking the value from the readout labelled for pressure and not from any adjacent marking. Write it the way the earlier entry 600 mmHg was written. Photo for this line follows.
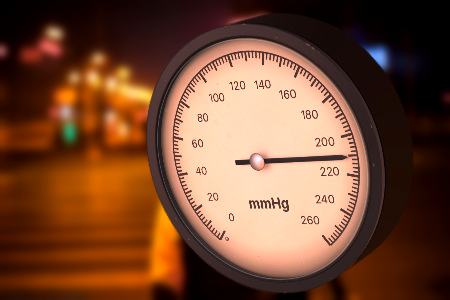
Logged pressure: 210 mmHg
